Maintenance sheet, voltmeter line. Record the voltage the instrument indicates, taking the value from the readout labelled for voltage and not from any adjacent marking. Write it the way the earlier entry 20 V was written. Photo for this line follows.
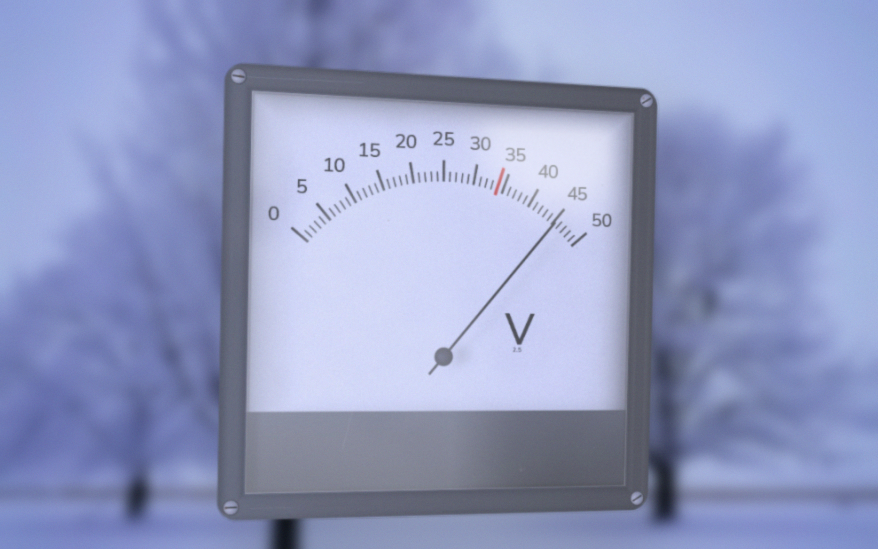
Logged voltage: 45 V
